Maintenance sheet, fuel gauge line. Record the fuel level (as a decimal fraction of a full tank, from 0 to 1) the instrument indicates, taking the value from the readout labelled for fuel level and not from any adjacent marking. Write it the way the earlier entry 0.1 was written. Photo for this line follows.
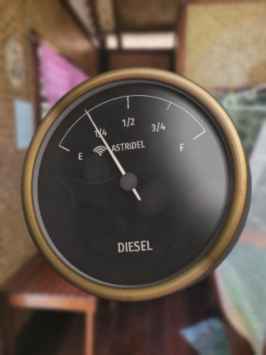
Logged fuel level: 0.25
